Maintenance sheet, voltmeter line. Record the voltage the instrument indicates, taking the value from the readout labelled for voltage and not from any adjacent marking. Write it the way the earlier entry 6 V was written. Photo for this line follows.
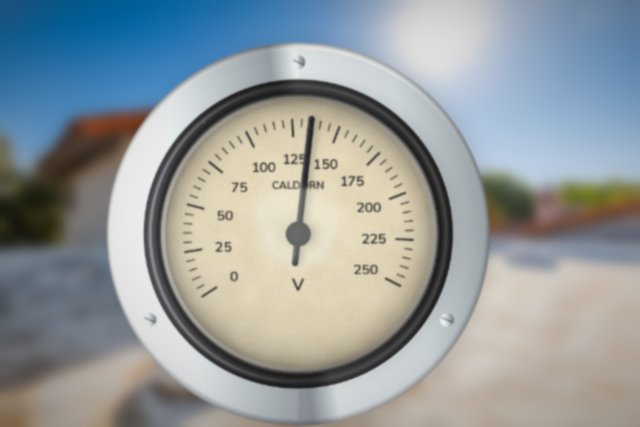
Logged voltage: 135 V
